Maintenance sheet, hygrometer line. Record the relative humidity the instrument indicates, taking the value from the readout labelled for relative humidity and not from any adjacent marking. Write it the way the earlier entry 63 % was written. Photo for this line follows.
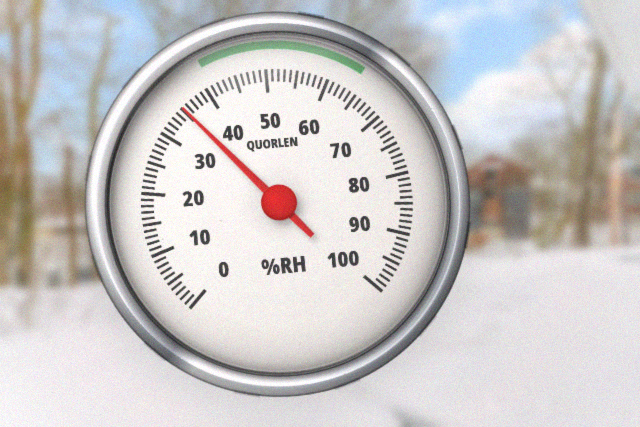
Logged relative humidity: 35 %
